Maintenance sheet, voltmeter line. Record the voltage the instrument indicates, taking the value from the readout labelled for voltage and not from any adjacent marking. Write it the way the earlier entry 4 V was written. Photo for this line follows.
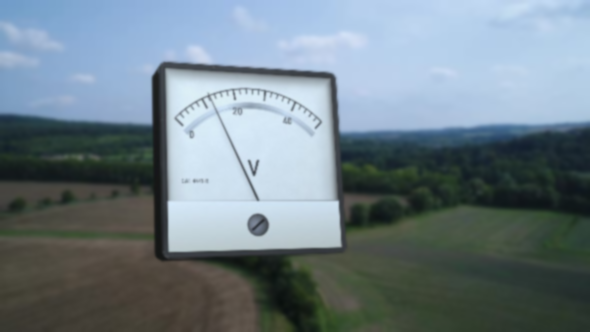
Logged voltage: 12 V
